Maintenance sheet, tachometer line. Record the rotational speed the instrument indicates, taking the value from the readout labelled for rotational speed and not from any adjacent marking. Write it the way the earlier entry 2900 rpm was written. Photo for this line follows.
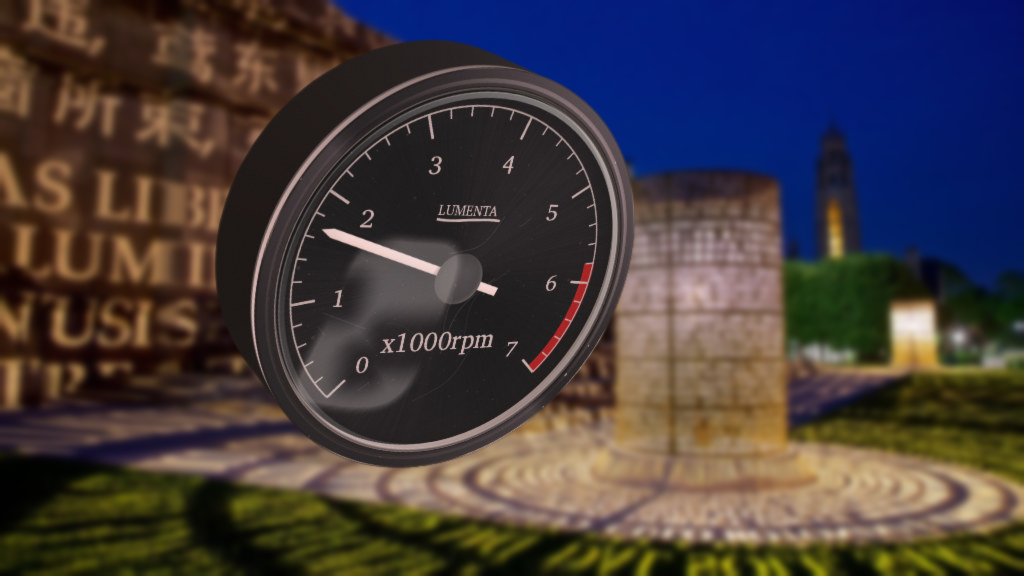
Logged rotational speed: 1700 rpm
